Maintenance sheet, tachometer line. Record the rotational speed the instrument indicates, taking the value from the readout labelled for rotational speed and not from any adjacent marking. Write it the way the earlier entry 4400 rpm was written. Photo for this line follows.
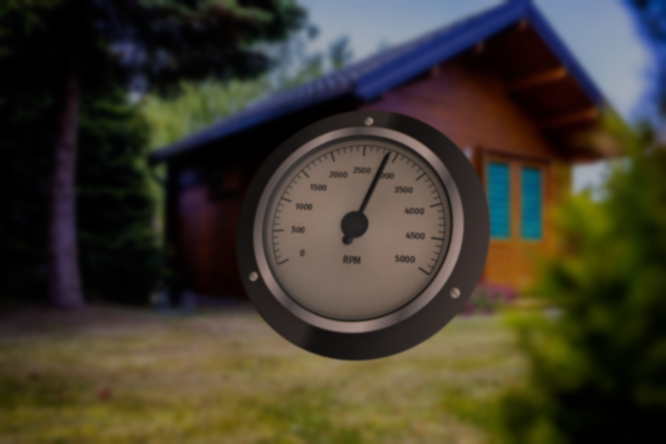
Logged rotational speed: 2900 rpm
